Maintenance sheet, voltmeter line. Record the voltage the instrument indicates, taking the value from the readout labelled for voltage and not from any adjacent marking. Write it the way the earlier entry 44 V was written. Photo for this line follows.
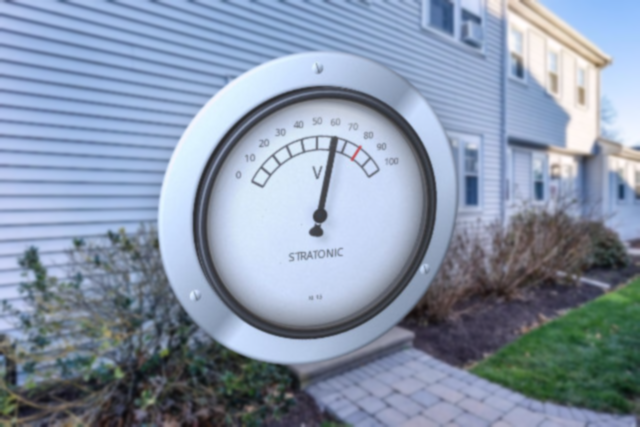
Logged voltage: 60 V
